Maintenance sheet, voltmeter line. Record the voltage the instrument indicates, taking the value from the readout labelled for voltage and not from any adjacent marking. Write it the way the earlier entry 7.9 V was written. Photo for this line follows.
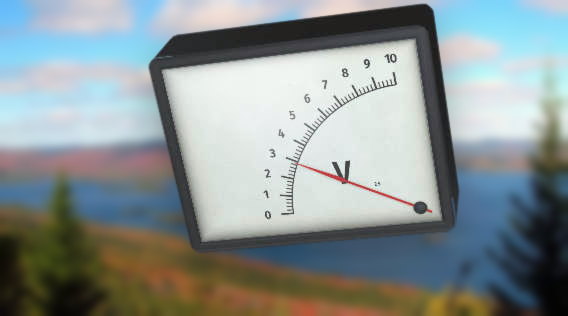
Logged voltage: 3 V
